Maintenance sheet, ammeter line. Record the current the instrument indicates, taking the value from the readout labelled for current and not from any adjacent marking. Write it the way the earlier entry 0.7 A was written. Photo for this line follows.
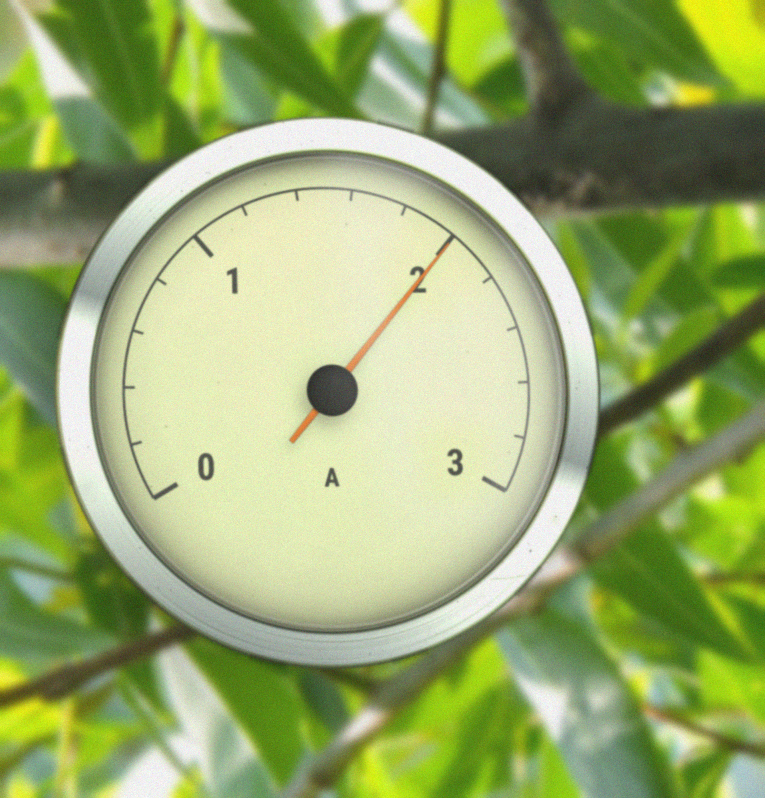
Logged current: 2 A
